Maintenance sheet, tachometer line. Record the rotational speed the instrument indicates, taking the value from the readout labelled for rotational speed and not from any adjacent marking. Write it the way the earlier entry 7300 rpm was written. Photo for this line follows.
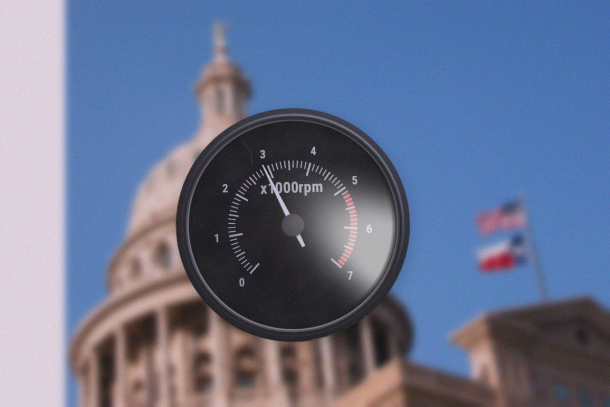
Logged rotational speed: 2900 rpm
